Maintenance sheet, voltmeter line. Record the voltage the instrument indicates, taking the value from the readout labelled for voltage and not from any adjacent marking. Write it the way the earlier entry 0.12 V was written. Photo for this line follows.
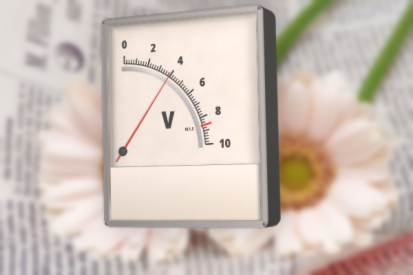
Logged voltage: 4 V
